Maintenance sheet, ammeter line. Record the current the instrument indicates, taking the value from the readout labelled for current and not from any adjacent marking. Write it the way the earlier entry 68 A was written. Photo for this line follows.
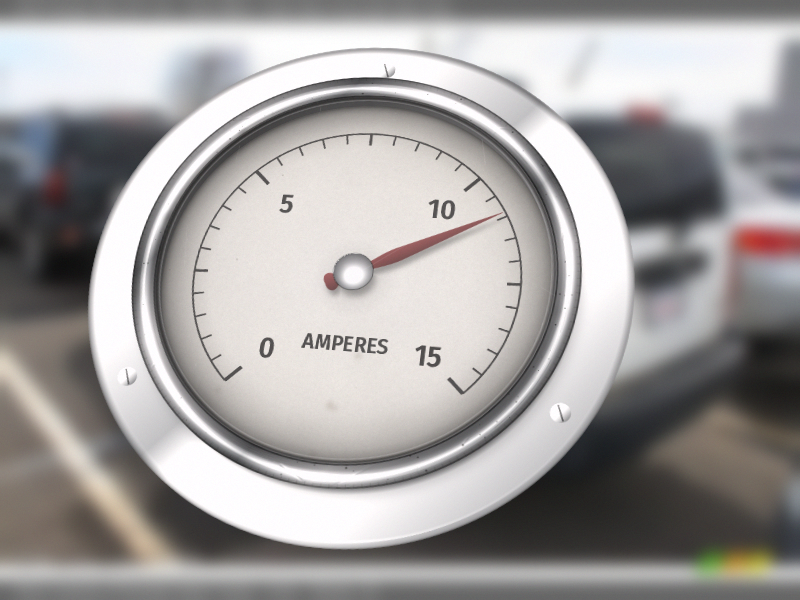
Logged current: 11 A
